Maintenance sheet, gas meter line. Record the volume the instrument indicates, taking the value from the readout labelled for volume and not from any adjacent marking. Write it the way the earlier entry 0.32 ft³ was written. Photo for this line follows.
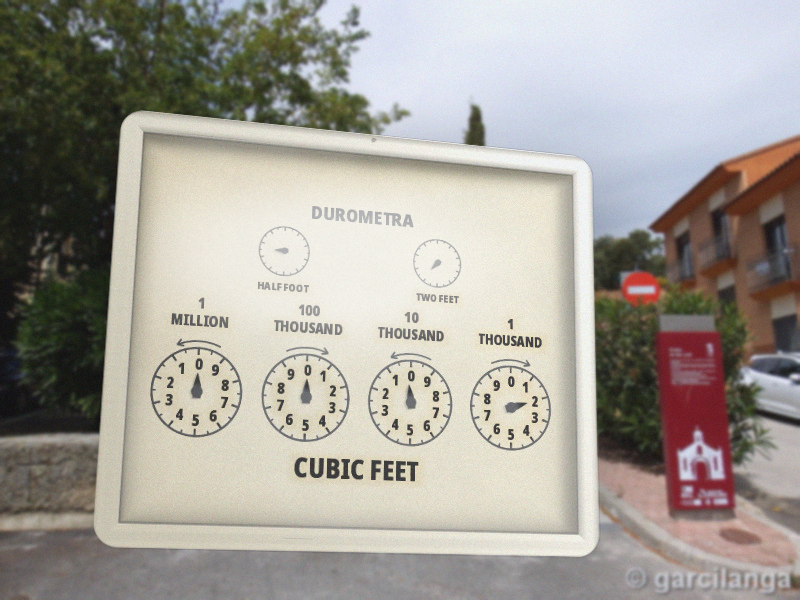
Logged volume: 200 ft³
